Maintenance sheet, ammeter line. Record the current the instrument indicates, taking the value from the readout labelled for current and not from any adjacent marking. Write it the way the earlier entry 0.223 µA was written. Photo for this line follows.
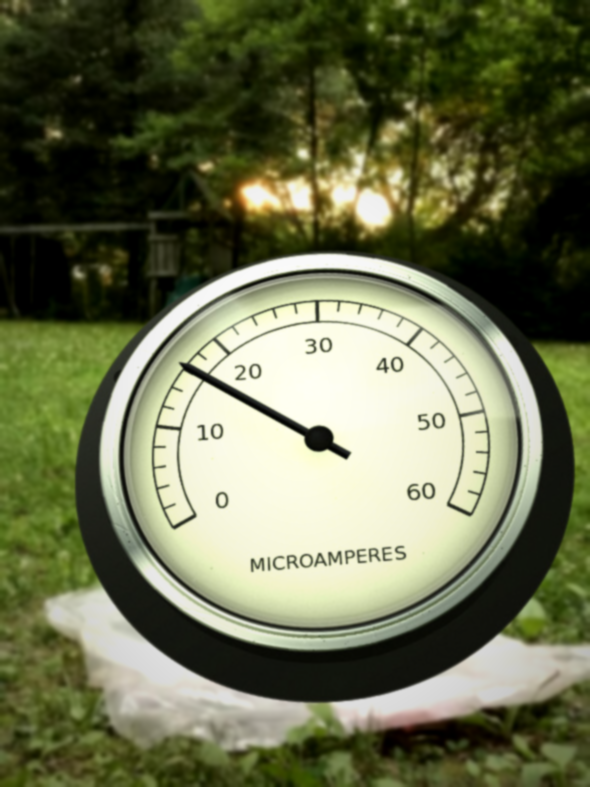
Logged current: 16 µA
